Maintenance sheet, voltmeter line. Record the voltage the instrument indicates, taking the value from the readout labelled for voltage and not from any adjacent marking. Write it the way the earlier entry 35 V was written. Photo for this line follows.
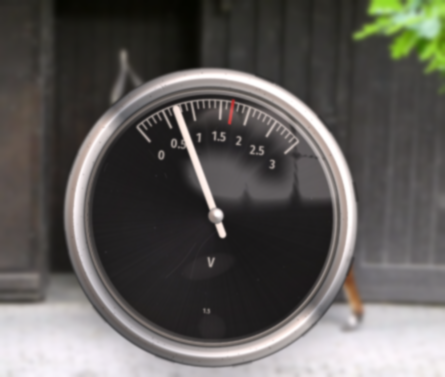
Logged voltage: 0.7 V
